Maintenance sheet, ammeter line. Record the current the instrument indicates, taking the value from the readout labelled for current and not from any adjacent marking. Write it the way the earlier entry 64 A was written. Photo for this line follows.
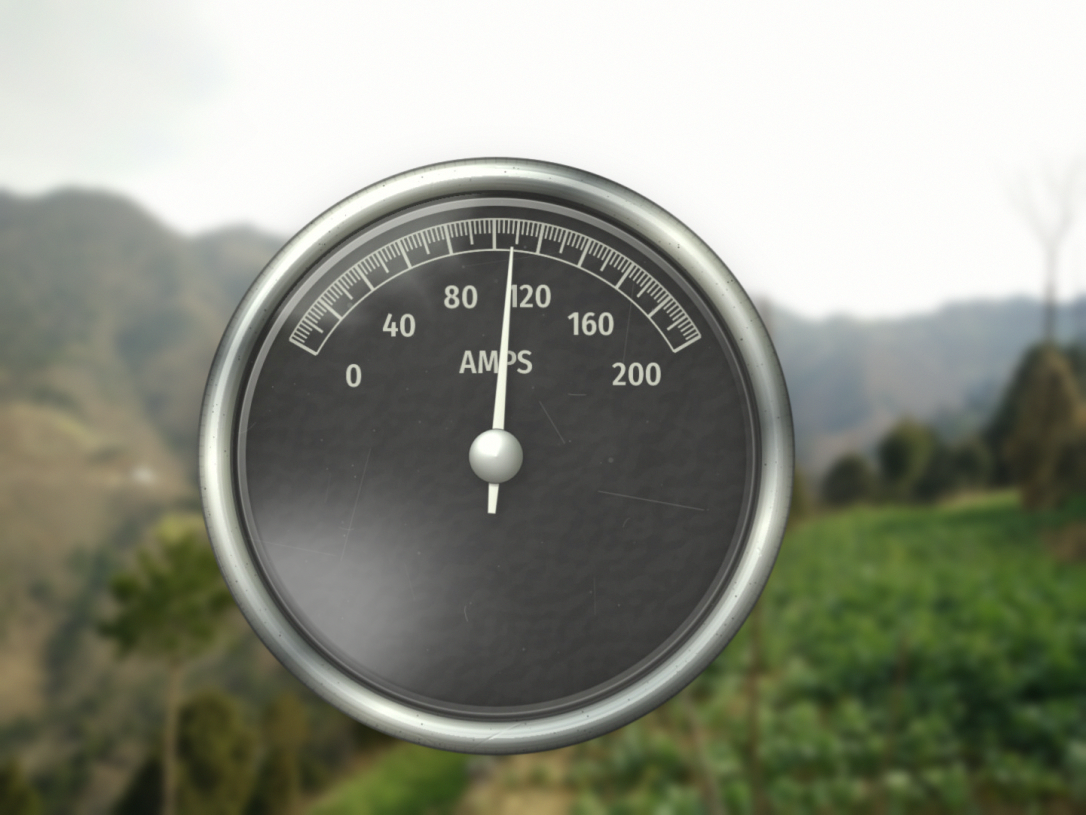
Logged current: 108 A
